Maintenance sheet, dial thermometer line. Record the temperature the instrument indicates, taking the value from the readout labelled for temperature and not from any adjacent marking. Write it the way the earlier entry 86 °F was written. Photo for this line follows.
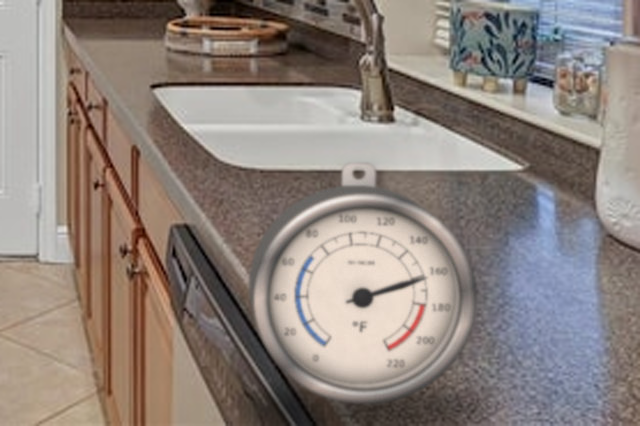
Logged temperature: 160 °F
